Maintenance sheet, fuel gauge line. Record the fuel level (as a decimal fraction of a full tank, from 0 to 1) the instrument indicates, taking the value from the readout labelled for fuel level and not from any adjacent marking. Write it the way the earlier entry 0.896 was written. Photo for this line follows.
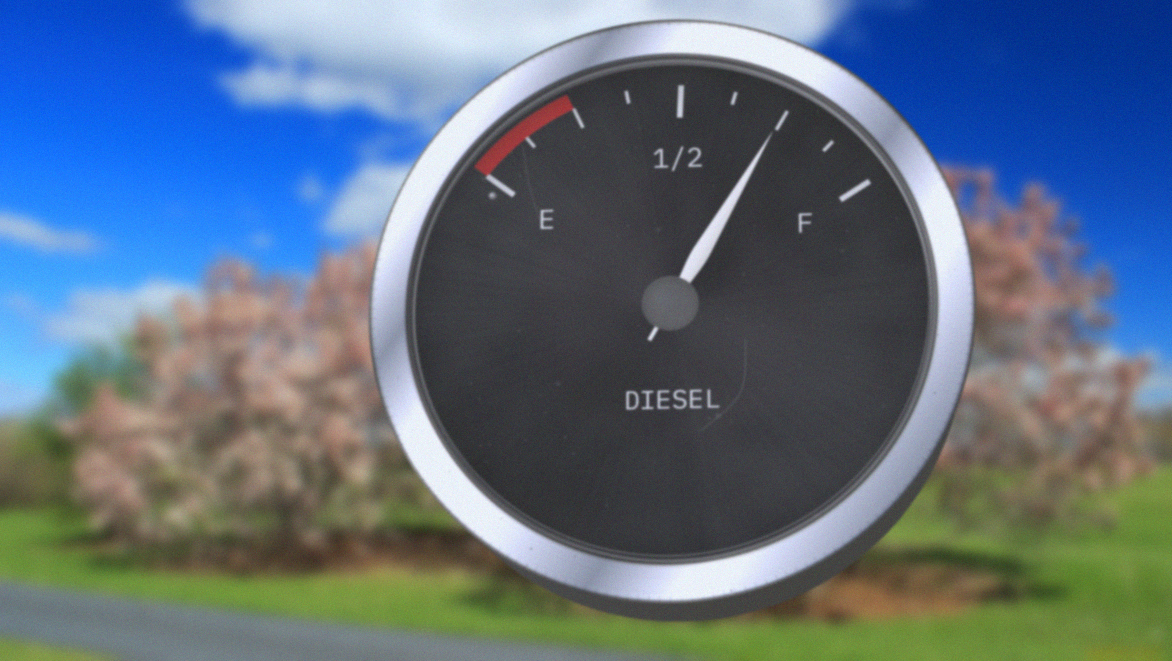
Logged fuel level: 0.75
